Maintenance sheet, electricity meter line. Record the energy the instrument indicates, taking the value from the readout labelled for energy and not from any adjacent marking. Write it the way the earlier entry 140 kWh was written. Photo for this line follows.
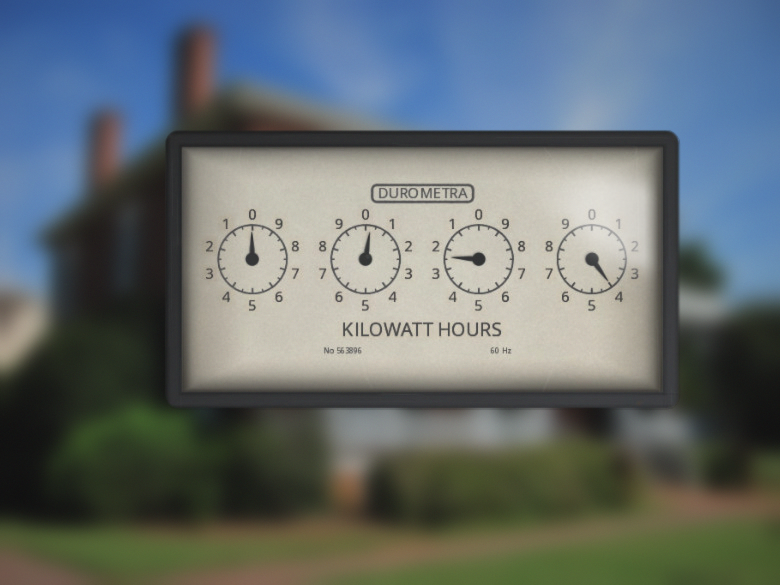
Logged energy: 24 kWh
